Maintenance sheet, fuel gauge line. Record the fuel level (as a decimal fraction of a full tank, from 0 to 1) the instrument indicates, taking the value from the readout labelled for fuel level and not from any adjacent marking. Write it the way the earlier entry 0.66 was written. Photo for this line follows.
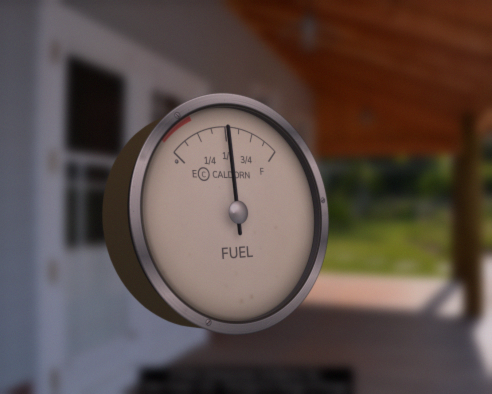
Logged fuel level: 0.5
